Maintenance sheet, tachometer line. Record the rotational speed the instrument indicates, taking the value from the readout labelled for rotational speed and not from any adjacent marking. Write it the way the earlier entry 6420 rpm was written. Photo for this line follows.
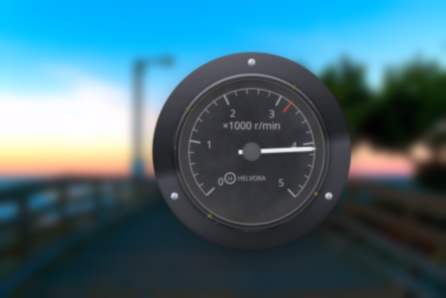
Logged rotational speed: 4100 rpm
